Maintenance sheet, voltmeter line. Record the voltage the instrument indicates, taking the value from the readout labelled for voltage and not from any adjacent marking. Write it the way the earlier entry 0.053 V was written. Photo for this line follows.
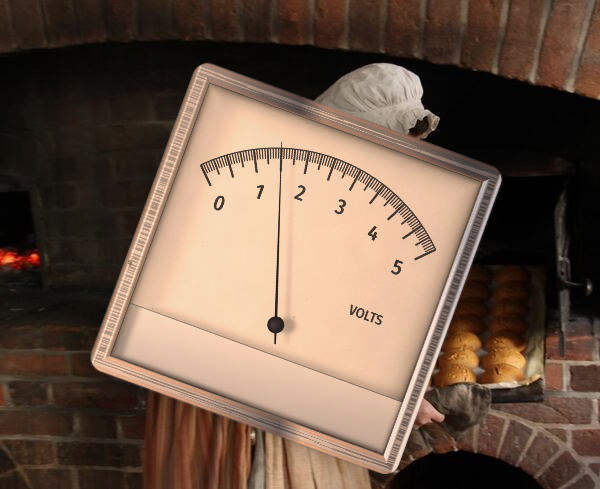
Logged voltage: 1.5 V
